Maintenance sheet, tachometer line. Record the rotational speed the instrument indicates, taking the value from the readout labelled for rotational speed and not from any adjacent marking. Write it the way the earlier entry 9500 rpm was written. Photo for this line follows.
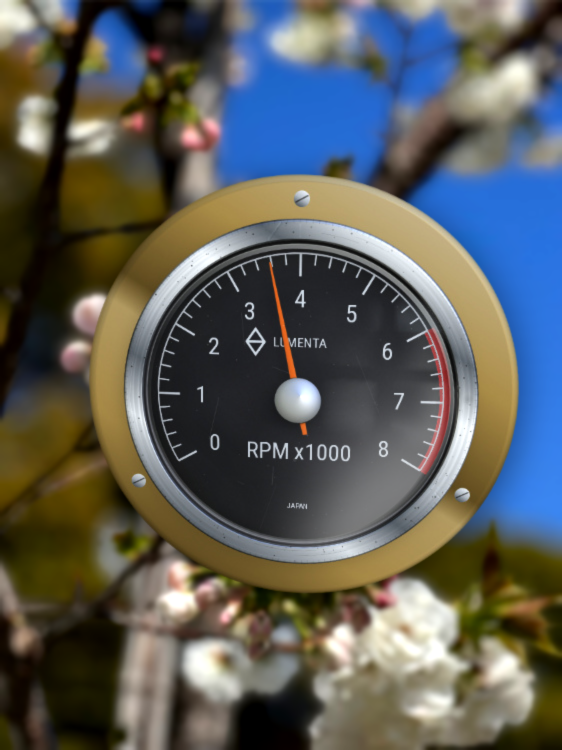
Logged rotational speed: 3600 rpm
